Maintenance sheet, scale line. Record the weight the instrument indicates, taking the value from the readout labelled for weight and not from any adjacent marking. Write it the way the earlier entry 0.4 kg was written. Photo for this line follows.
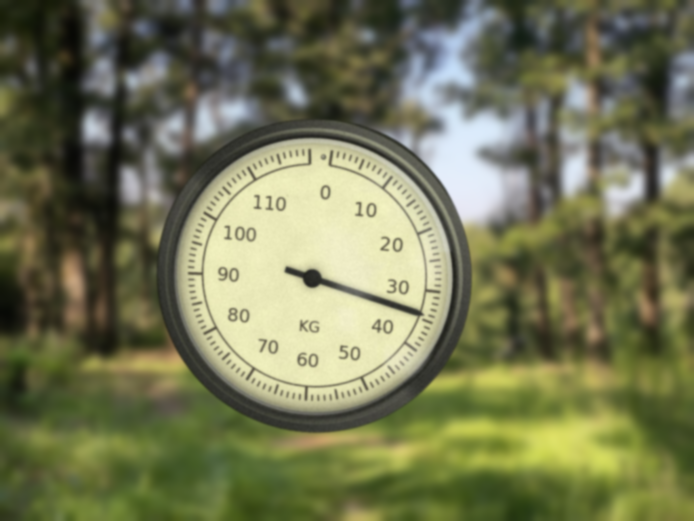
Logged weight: 34 kg
